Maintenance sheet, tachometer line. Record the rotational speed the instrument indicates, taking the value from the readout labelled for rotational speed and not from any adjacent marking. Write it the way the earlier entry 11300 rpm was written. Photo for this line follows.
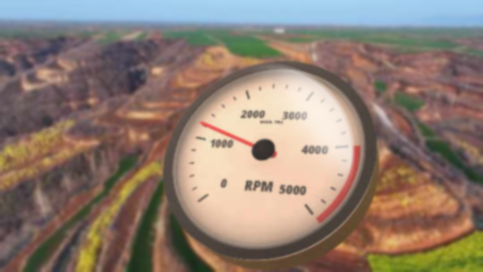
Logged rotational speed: 1200 rpm
